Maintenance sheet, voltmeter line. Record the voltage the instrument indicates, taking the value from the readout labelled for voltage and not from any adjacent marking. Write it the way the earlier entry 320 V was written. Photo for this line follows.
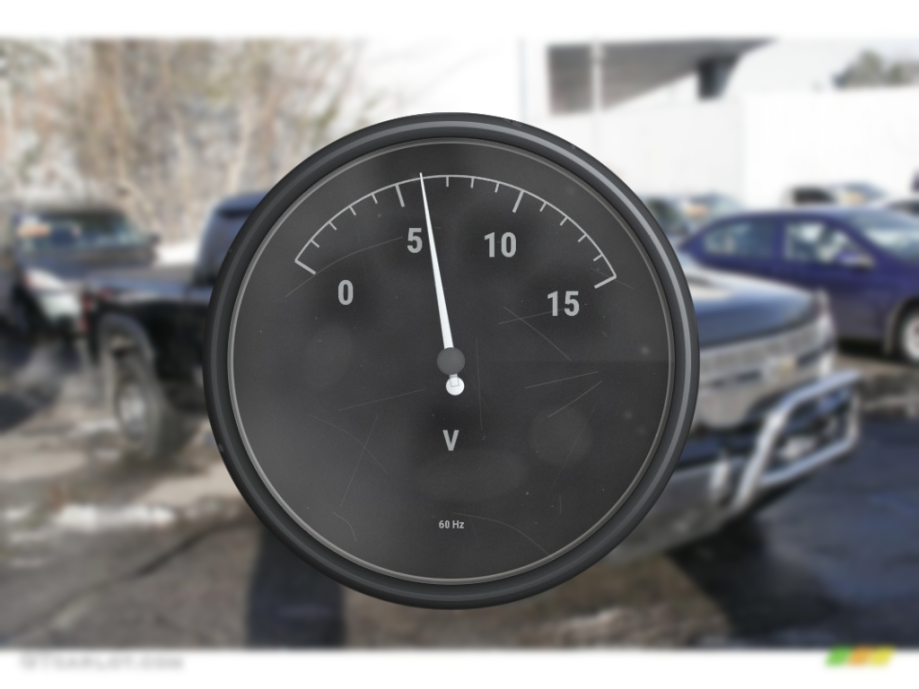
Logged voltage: 6 V
